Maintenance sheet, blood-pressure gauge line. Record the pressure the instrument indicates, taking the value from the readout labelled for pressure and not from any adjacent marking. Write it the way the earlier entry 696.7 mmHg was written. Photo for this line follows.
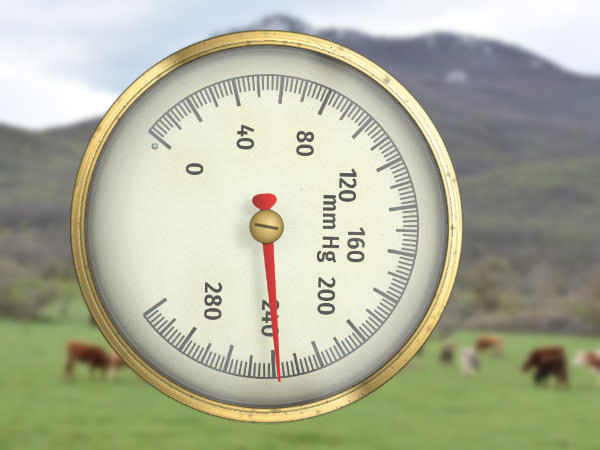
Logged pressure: 238 mmHg
